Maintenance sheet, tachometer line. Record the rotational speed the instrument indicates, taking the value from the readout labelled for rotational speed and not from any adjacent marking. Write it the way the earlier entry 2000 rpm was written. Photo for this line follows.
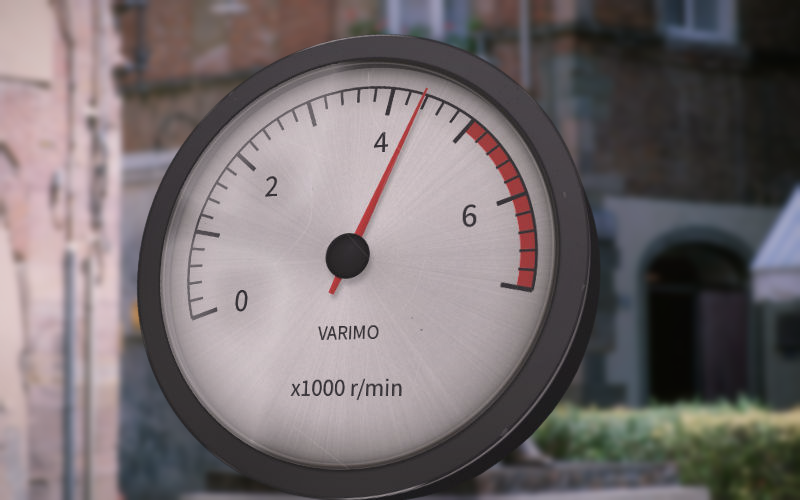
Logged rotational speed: 4400 rpm
